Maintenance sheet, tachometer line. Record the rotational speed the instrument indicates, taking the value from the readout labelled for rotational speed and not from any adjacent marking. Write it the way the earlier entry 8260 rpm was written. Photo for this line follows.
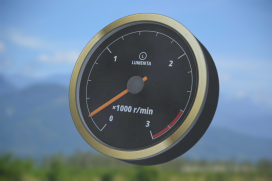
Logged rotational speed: 200 rpm
